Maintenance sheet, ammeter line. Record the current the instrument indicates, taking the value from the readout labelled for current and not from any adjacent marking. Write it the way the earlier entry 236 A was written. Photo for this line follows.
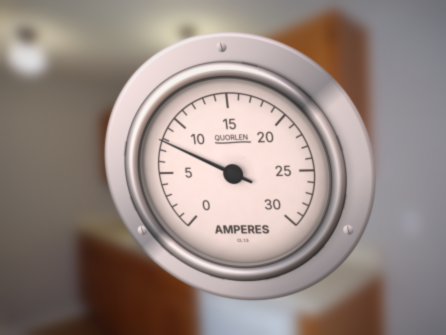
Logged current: 8 A
